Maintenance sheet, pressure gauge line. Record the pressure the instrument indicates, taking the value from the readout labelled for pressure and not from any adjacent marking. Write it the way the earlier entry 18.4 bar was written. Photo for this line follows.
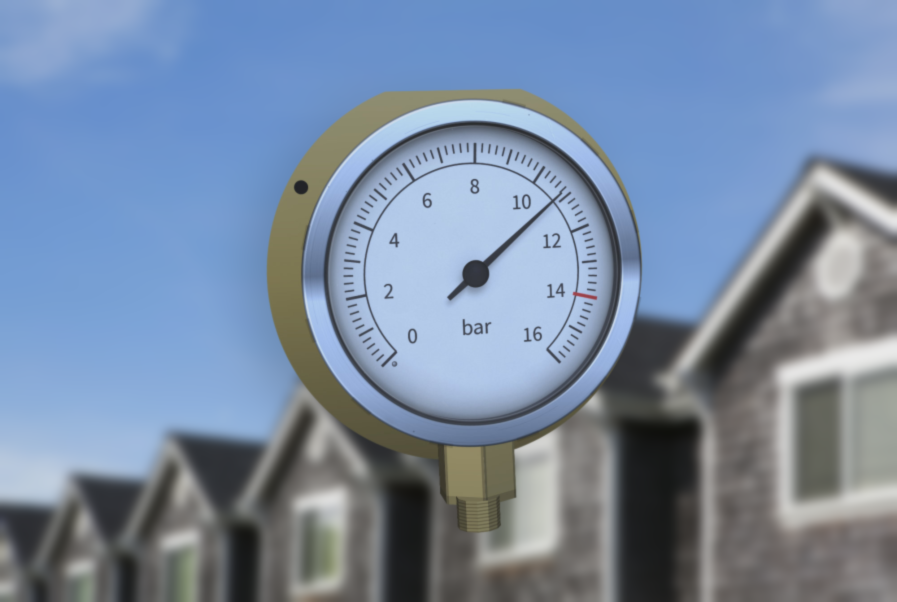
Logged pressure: 10.8 bar
